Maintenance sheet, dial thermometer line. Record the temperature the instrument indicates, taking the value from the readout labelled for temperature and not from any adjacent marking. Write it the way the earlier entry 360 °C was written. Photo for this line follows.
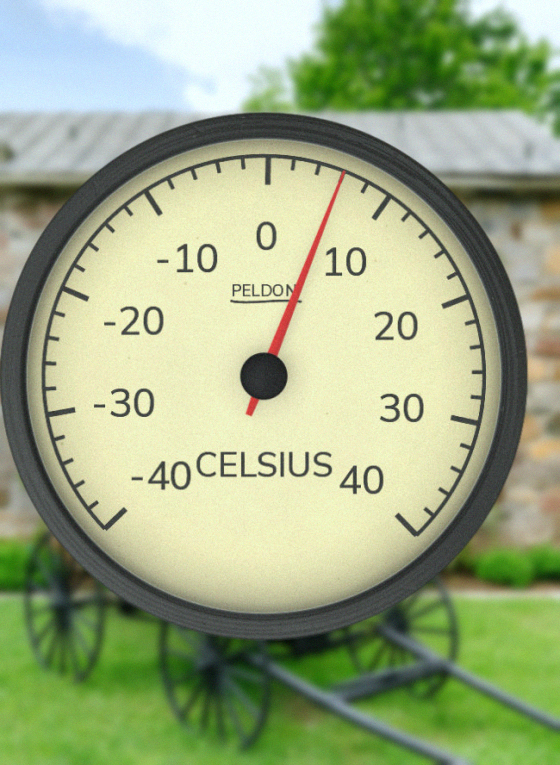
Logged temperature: 6 °C
